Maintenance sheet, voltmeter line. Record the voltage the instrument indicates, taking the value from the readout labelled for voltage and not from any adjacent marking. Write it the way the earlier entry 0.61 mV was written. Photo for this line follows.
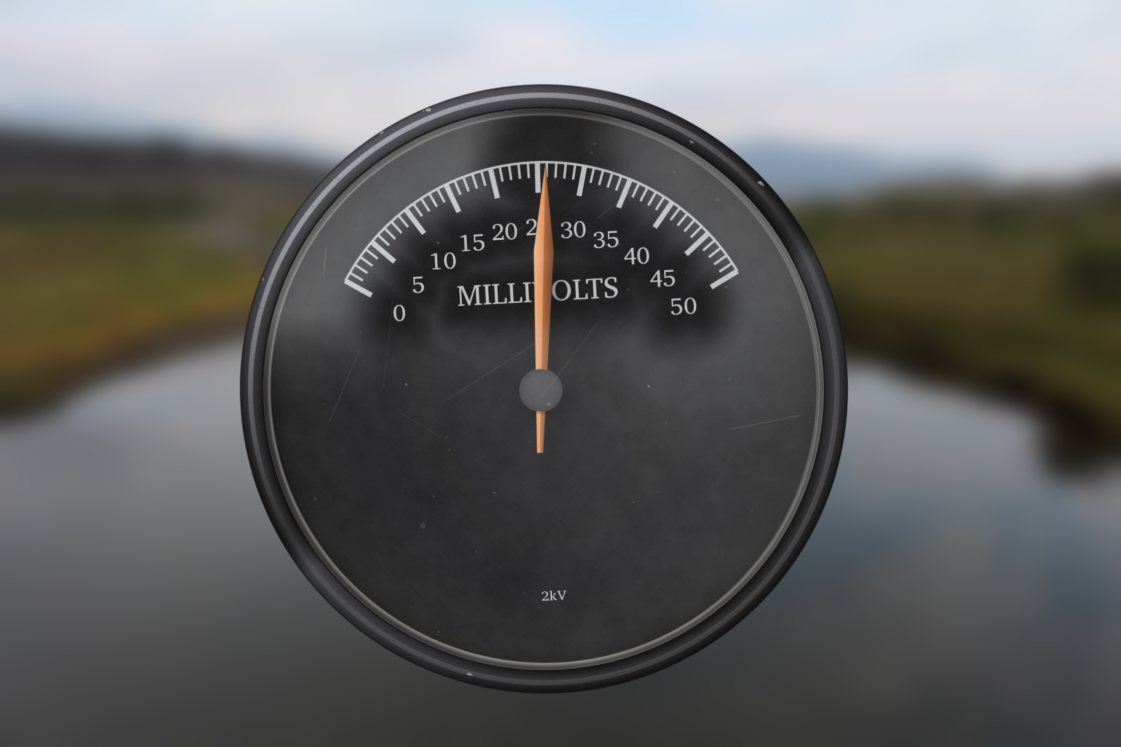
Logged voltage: 26 mV
